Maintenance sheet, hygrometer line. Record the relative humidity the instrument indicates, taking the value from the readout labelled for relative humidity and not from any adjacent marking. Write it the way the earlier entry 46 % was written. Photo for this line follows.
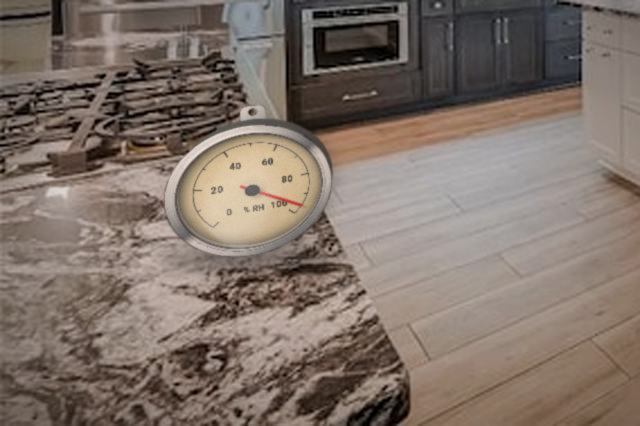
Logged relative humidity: 95 %
